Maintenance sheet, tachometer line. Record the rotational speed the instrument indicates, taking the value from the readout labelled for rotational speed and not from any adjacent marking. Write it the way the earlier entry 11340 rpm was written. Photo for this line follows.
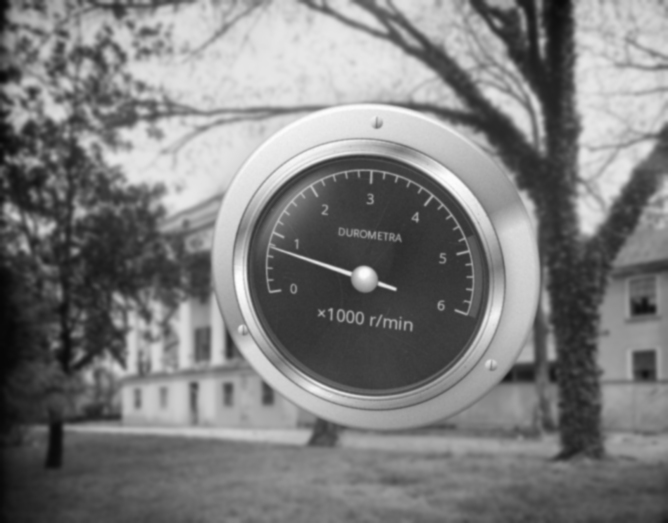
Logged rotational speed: 800 rpm
